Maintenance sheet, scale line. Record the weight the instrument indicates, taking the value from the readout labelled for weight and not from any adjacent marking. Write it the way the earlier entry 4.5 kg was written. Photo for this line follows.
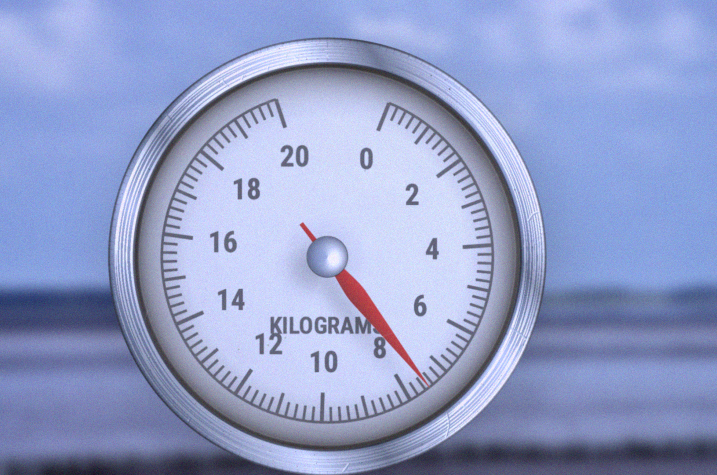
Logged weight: 7.5 kg
